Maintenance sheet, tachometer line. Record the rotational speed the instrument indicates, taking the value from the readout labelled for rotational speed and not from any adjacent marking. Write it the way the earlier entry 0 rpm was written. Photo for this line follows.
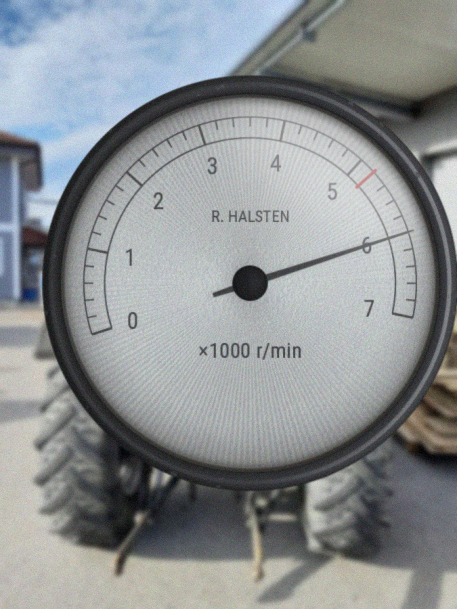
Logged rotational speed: 6000 rpm
